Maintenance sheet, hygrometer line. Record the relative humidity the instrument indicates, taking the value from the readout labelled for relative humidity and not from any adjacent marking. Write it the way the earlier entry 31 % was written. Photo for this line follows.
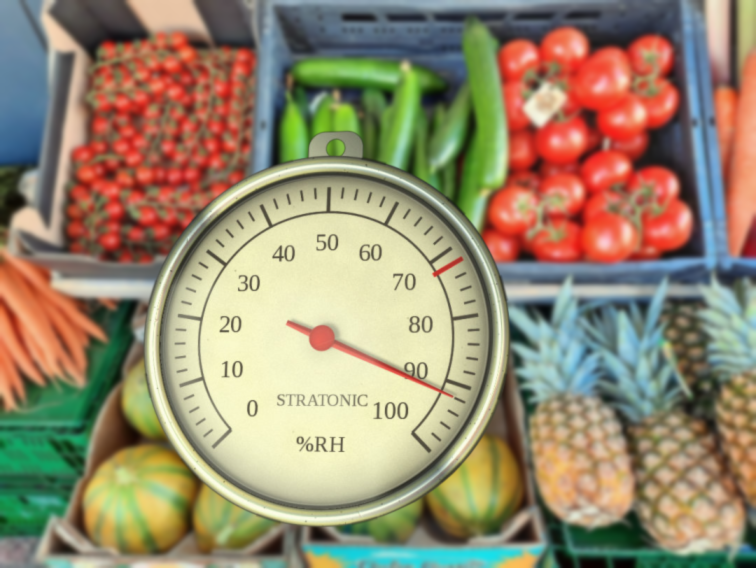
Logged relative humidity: 92 %
